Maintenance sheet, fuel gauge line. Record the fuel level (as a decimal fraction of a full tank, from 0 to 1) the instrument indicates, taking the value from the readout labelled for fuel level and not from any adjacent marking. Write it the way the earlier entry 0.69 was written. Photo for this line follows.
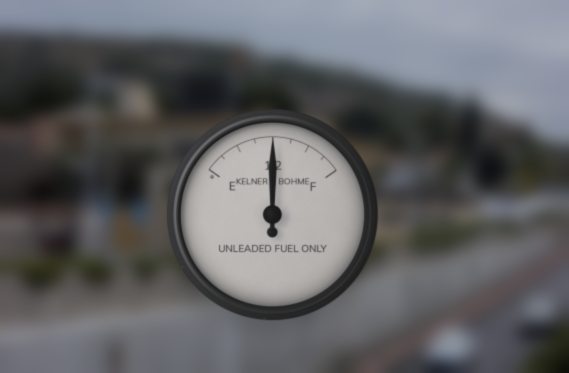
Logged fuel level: 0.5
